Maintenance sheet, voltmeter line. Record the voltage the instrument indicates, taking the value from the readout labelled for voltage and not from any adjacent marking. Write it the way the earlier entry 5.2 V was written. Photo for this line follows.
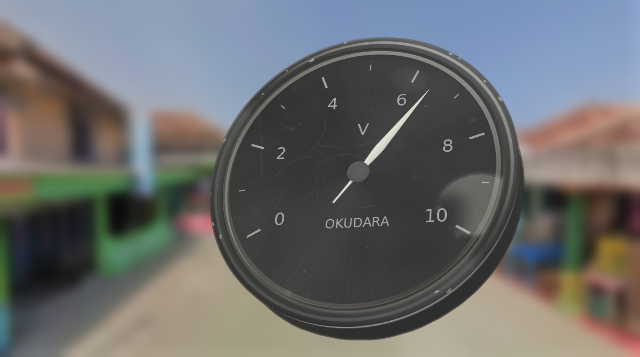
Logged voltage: 6.5 V
